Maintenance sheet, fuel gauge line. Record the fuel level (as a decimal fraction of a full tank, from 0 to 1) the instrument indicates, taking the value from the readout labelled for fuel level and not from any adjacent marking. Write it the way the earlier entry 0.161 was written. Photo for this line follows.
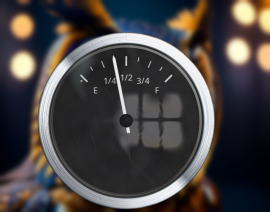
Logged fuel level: 0.375
